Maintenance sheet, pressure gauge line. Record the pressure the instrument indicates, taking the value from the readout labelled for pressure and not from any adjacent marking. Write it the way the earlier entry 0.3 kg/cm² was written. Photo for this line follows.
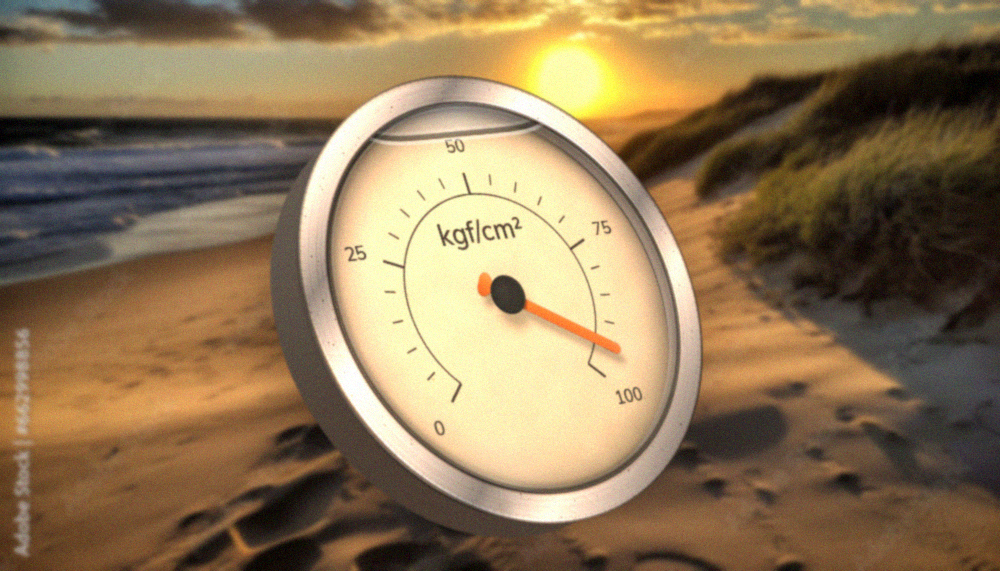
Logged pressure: 95 kg/cm²
